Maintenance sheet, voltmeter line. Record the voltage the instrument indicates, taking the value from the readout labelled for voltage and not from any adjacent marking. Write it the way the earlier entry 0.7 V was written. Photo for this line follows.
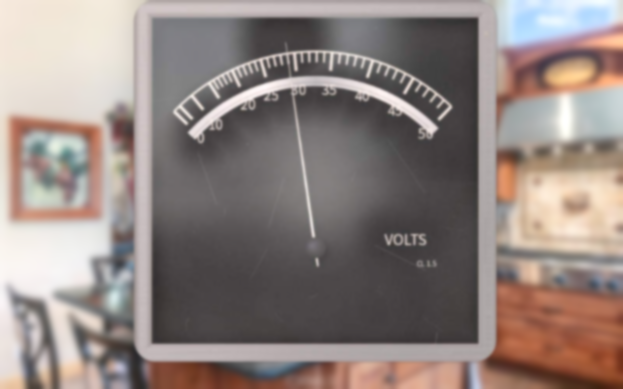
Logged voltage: 29 V
